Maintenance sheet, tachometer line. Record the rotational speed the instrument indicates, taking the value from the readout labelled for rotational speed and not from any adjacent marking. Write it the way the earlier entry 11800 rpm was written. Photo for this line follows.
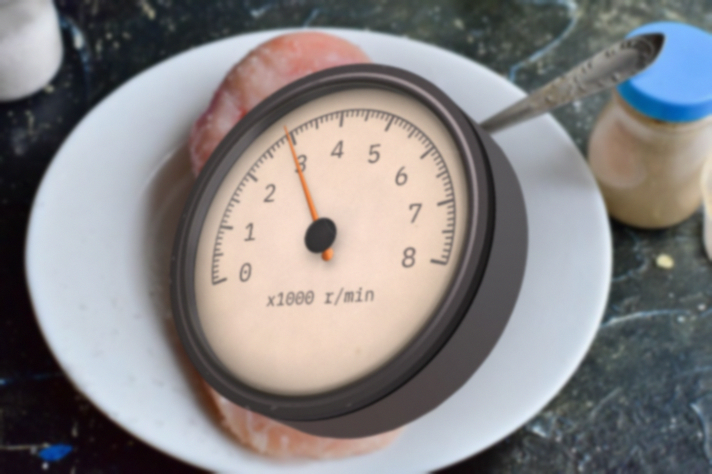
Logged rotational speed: 3000 rpm
